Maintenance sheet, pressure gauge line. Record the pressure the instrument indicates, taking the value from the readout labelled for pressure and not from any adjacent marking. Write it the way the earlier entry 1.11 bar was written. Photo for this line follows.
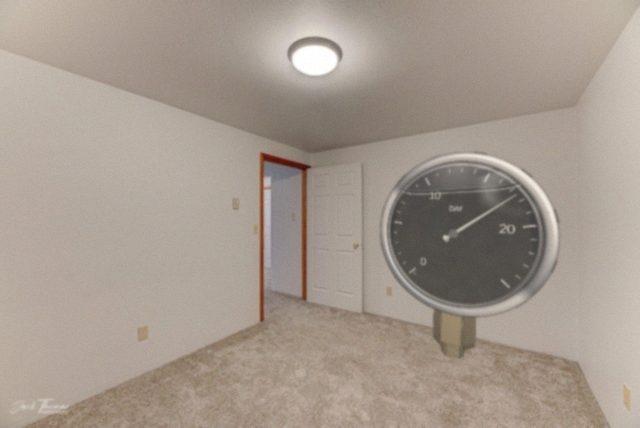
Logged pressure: 17.5 bar
